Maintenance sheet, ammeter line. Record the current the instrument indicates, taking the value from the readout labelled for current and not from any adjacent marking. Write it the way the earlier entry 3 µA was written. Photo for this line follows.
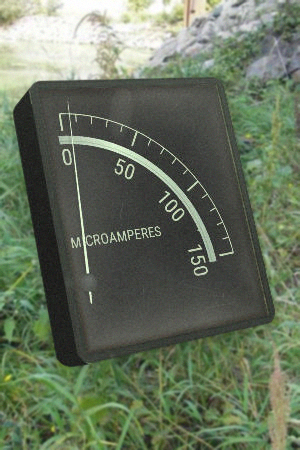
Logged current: 5 µA
